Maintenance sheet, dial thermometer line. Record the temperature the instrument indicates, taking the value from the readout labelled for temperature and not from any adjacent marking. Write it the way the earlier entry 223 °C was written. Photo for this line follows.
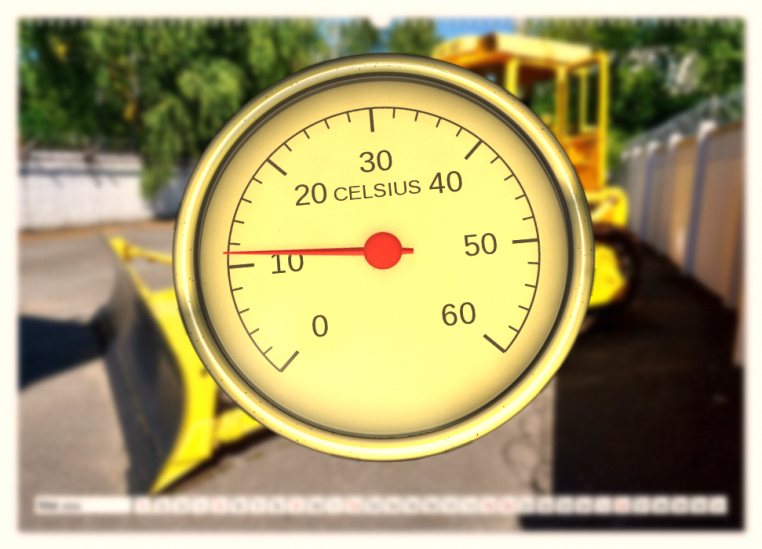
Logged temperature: 11 °C
